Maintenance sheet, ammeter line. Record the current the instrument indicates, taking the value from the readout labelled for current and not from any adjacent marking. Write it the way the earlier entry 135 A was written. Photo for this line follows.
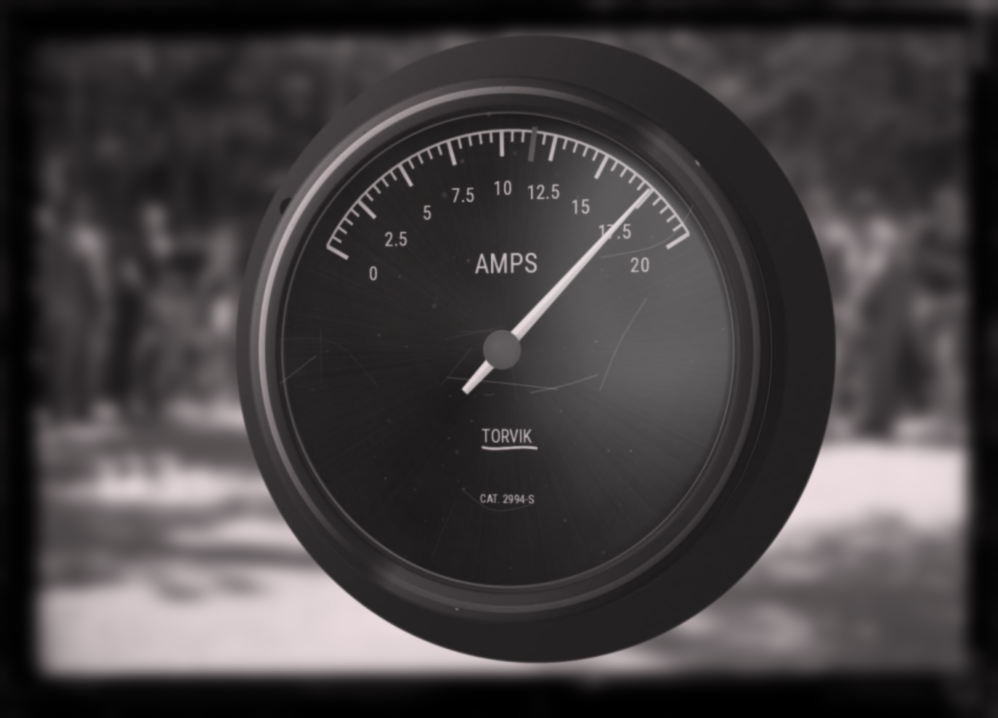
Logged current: 17.5 A
